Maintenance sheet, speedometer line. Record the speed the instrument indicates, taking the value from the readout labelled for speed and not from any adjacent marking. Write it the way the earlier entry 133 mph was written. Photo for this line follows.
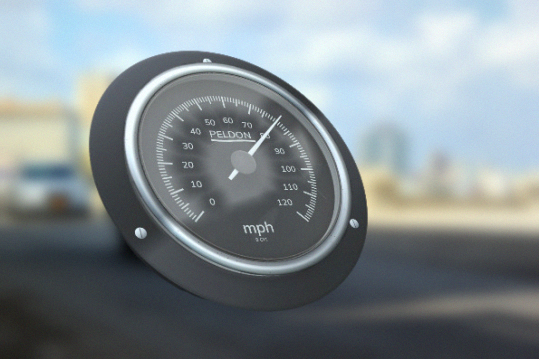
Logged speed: 80 mph
